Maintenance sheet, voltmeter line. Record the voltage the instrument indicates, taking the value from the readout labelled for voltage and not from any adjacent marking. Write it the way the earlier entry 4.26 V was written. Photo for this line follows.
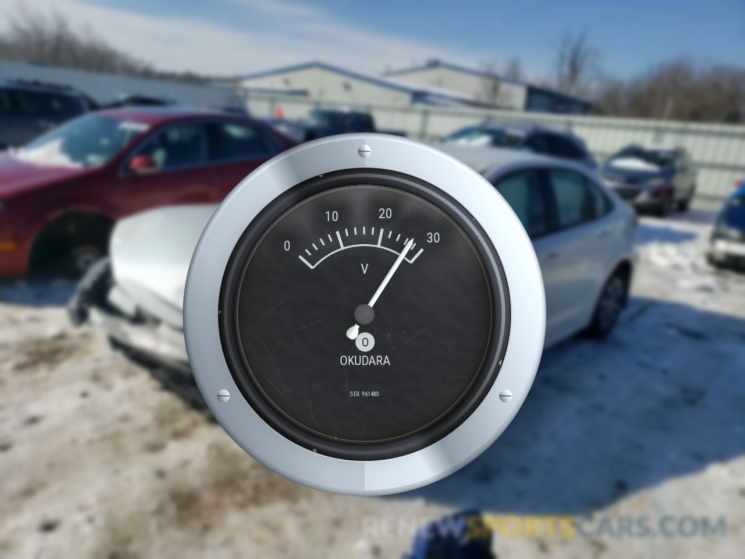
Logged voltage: 27 V
